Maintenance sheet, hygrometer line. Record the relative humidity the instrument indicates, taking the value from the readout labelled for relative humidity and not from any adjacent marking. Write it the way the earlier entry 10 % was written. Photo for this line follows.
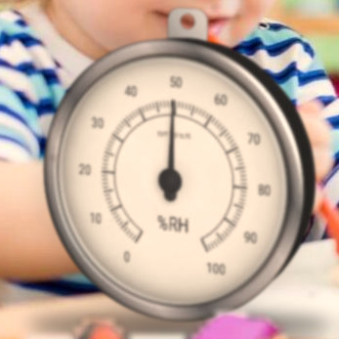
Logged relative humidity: 50 %
